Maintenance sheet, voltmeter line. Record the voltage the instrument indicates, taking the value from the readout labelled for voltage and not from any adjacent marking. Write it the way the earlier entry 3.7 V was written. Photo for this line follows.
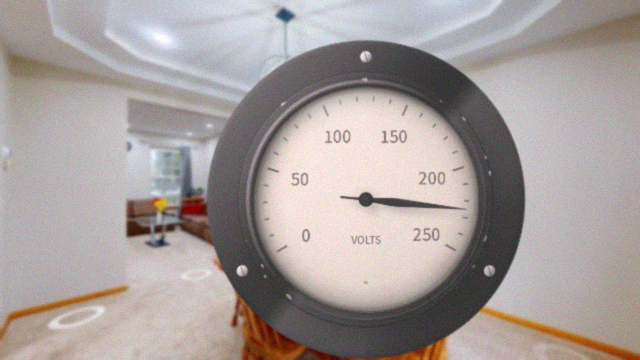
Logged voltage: 225 V
